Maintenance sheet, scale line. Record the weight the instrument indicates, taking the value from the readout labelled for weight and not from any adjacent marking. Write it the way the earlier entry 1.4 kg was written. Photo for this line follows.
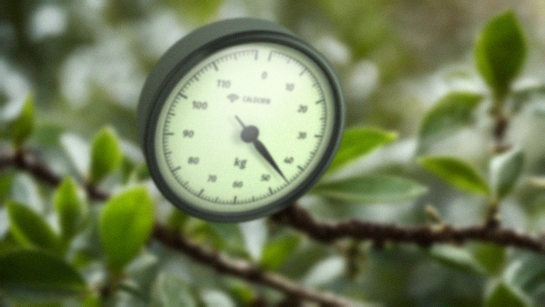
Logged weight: 45 kg
